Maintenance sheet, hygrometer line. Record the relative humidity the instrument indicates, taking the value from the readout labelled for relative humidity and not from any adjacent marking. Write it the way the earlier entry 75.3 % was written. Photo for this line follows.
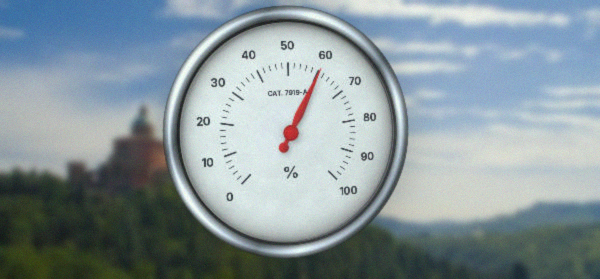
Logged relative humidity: 60 %
